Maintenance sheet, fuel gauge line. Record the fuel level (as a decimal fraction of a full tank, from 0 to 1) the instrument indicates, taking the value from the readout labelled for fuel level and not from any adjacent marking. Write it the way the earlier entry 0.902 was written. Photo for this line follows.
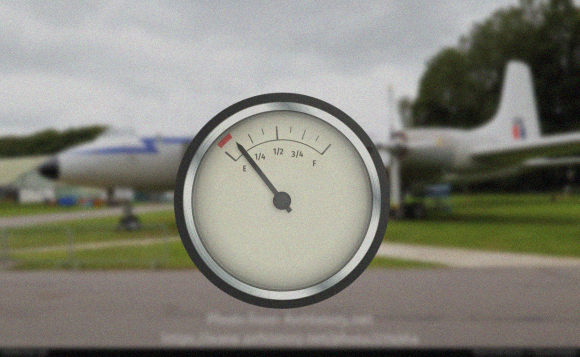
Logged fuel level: 0.125
